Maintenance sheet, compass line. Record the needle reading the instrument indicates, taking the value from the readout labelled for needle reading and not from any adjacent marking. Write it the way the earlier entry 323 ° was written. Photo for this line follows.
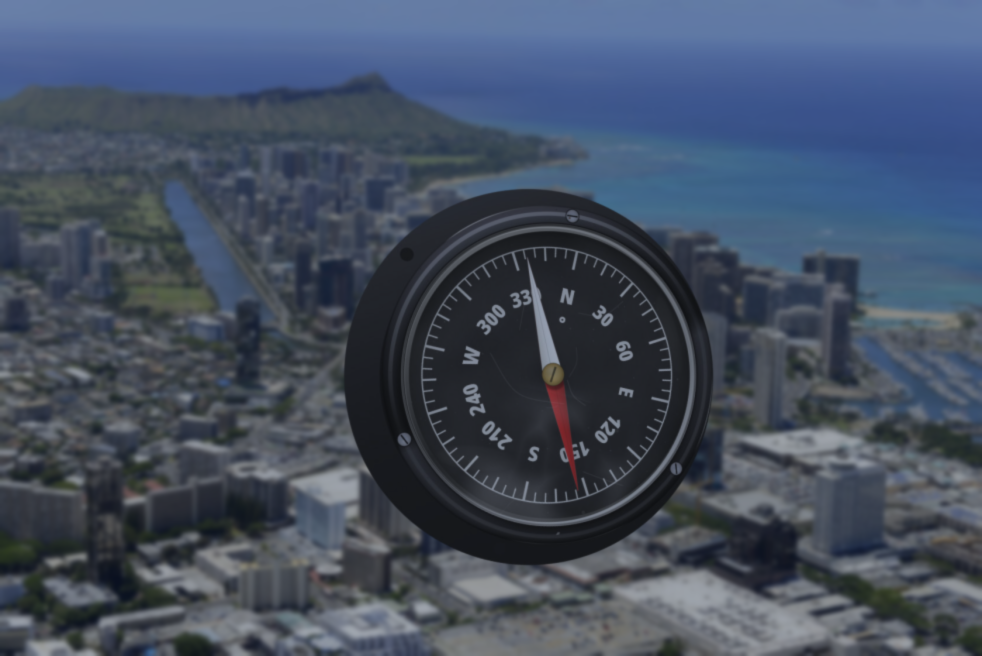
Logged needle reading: 155 °
